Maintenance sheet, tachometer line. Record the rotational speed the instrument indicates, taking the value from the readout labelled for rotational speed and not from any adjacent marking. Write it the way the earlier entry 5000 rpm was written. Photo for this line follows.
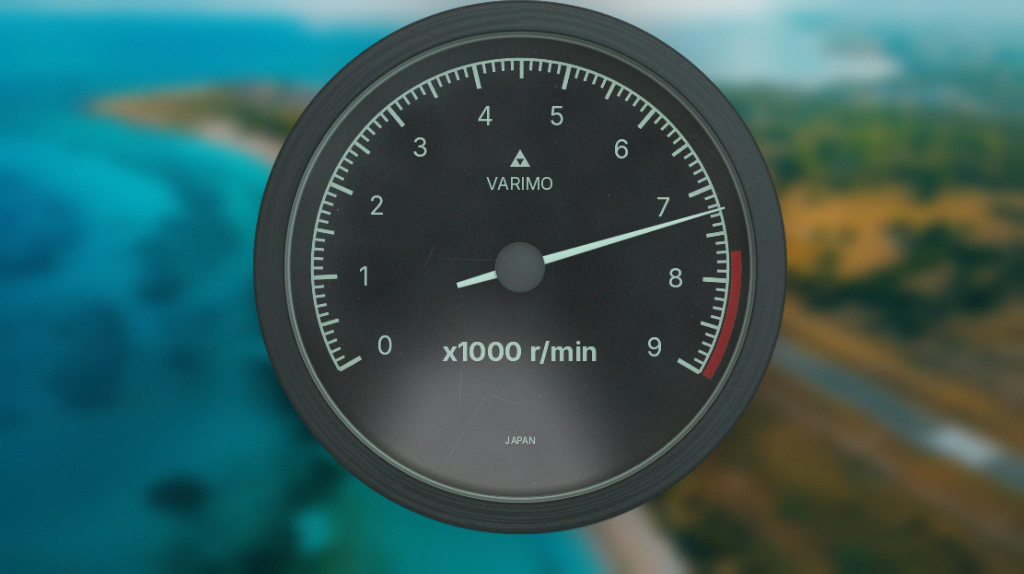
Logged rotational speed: 7250 rpm
